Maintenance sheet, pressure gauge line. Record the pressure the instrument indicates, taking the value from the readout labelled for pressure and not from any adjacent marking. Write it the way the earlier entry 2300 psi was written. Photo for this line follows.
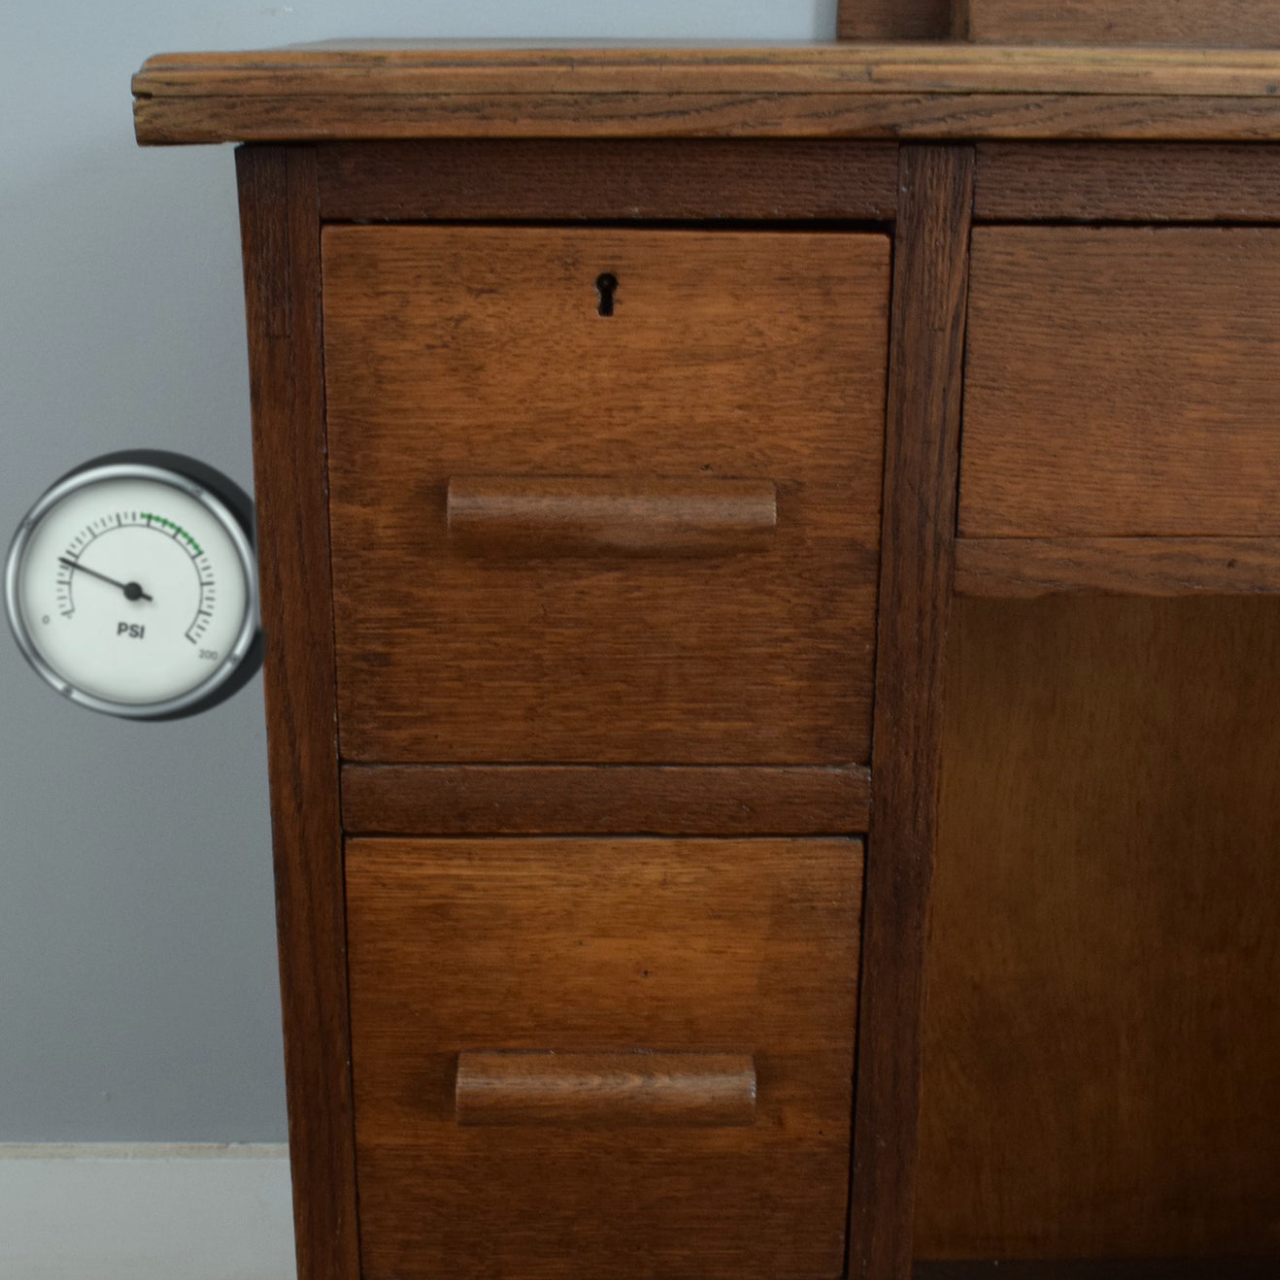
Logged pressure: 35 psi
